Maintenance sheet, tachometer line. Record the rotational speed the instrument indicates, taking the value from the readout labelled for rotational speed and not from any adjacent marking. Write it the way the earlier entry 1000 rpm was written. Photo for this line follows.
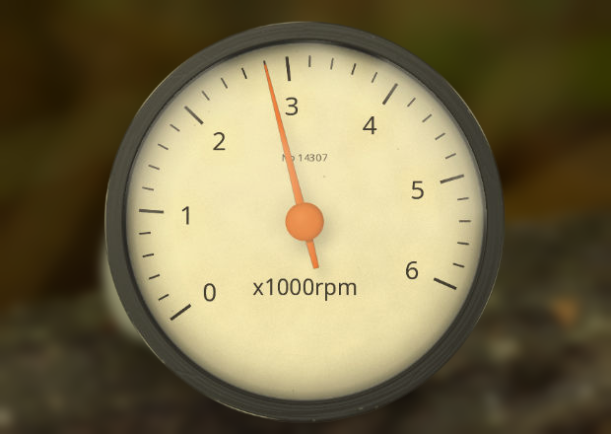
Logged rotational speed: 2800 rpm
